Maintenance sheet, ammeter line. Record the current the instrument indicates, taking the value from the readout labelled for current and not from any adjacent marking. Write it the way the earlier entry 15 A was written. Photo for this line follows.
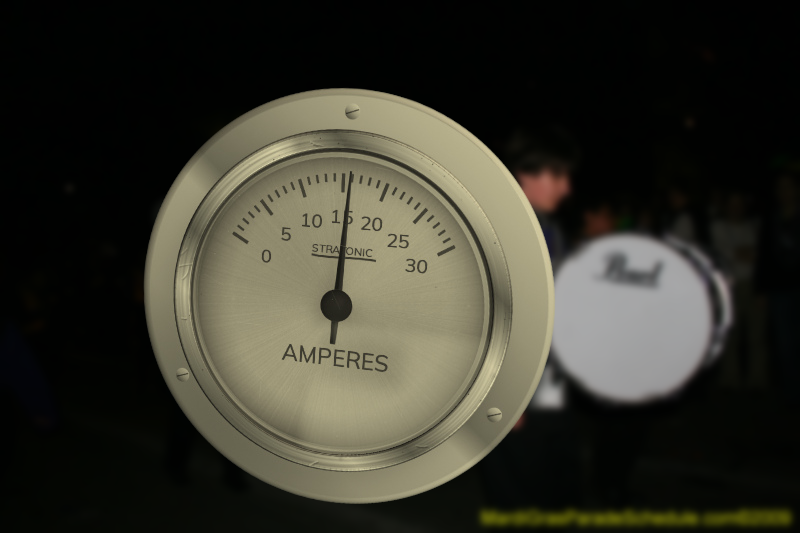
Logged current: 16 A
